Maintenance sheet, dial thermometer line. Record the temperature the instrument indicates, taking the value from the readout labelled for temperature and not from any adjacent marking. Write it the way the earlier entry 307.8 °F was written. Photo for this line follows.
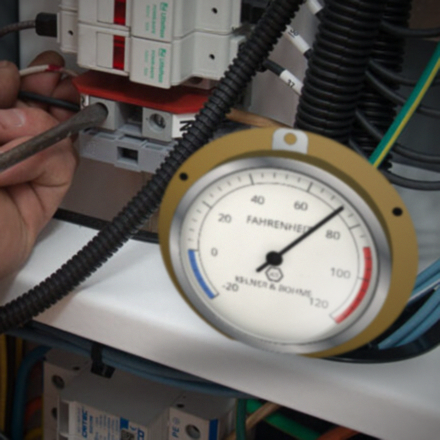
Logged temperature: 72 °F
